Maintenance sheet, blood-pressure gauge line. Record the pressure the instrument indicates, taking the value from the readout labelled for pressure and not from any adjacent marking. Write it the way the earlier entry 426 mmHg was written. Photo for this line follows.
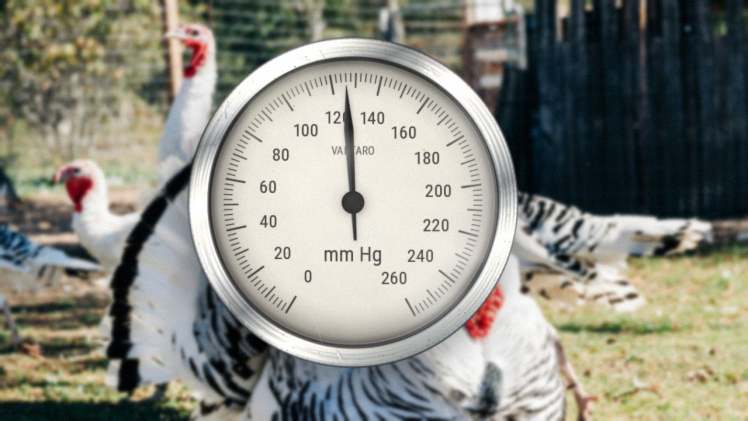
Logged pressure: 126 mmHg
